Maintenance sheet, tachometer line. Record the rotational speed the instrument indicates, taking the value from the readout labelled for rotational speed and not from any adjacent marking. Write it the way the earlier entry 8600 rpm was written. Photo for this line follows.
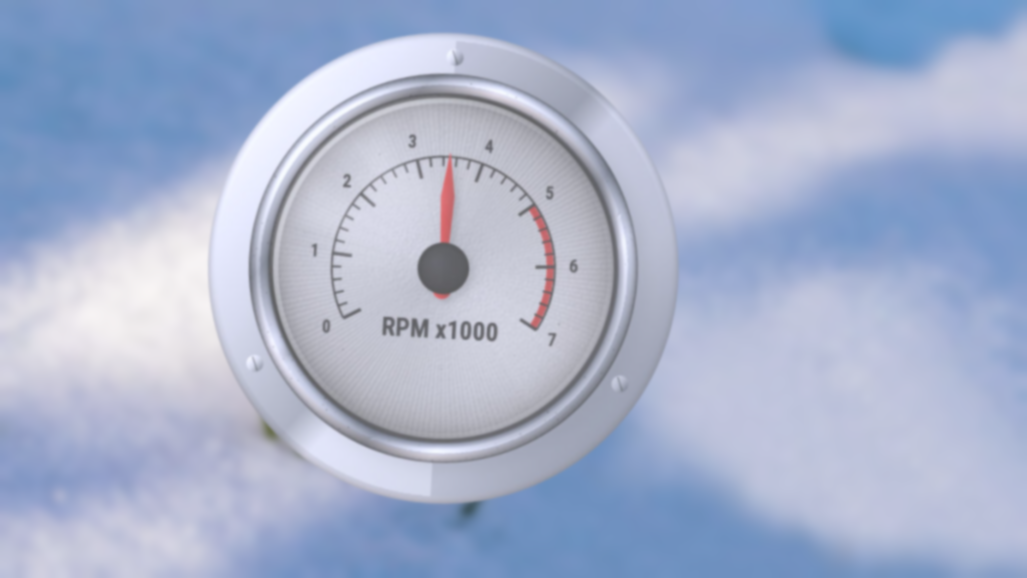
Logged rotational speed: 3500 rpm
